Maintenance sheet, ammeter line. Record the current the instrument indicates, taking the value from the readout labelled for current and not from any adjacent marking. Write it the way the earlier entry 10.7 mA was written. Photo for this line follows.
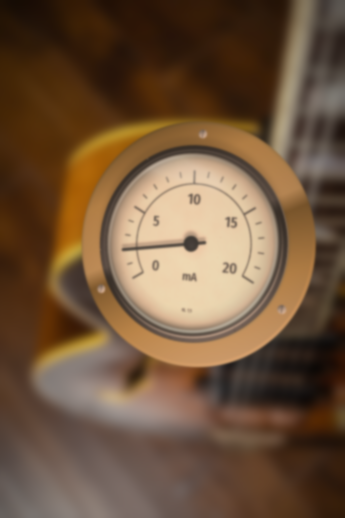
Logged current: 2 mA
